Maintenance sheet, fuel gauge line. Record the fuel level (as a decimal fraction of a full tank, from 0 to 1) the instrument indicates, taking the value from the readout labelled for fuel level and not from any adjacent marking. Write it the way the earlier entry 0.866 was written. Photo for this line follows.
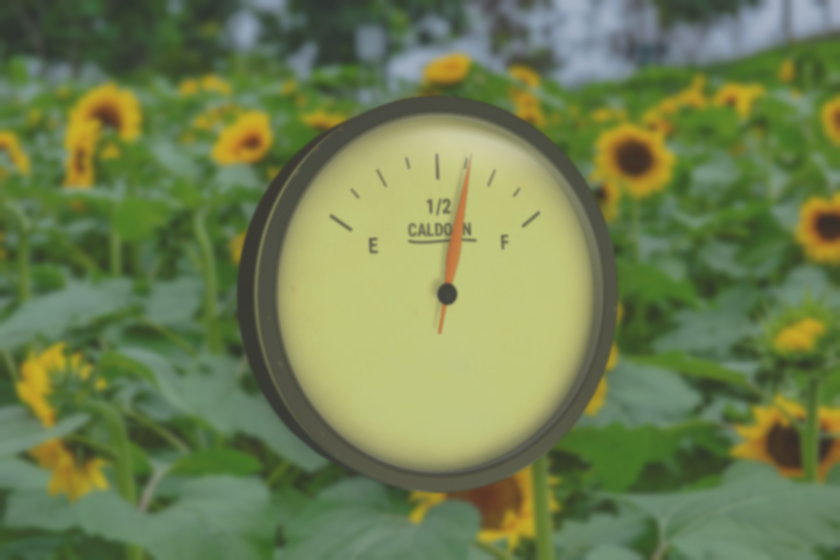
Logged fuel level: 0.625
